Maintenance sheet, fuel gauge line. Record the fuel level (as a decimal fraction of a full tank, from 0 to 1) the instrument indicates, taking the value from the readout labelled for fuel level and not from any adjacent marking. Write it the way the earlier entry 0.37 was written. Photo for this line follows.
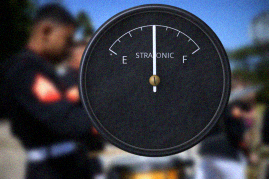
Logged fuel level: 0.5
